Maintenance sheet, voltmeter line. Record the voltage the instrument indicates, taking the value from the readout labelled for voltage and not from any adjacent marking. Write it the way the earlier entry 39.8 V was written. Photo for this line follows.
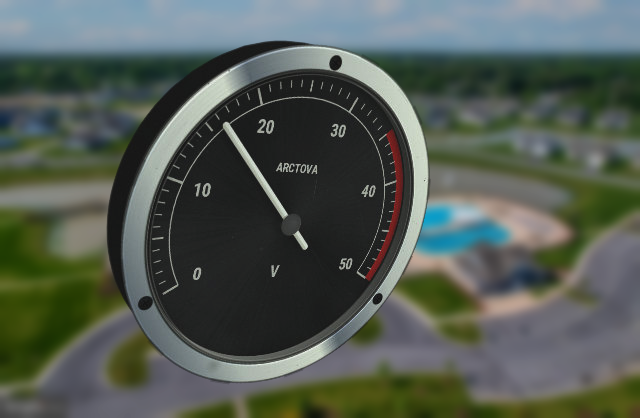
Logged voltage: 16 V
